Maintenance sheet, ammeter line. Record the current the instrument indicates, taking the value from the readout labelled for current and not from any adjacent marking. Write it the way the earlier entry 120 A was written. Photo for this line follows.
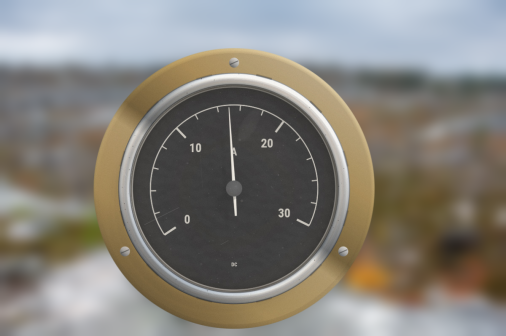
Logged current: 15 A
